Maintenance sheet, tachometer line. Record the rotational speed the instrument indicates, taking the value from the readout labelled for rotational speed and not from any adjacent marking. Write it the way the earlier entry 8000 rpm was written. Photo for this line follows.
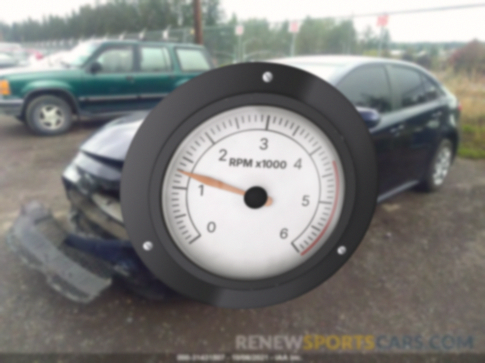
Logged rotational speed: 1300 rpm
